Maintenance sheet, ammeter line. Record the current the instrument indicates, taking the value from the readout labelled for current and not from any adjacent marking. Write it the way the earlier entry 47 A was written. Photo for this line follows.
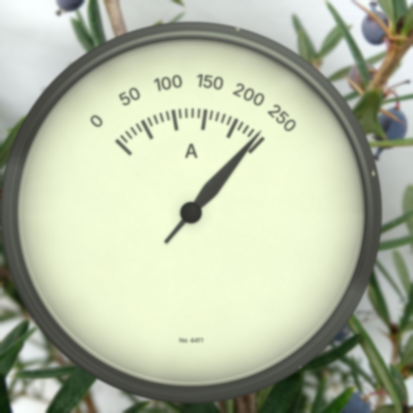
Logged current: 240 A
